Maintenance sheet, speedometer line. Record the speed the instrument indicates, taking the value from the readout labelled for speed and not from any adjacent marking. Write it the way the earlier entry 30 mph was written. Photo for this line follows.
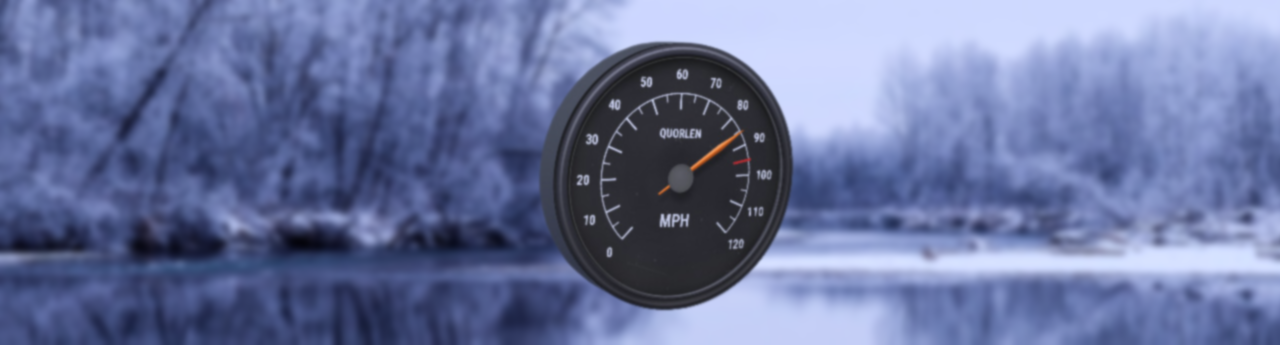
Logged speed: 85 mph
